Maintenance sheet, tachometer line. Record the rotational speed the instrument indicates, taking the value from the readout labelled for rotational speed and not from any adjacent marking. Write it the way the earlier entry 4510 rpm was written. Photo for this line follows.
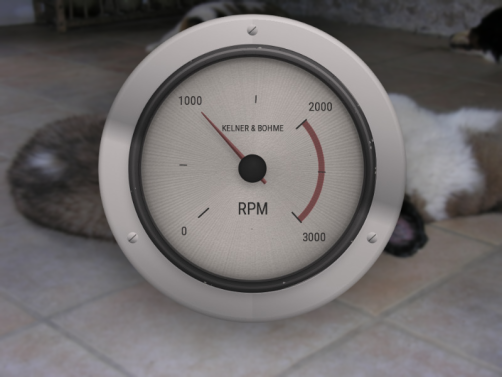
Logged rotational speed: 1000 rpm
